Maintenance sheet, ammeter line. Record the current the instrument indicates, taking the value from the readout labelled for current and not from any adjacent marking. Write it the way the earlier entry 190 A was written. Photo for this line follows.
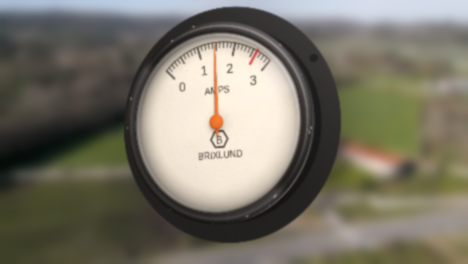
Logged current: 1.5 A
